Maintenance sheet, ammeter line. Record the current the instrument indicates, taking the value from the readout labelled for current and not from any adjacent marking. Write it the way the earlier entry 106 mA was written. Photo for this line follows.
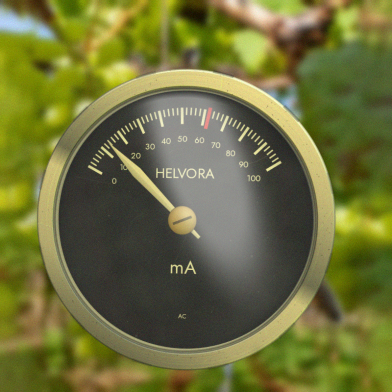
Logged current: 14 mA
